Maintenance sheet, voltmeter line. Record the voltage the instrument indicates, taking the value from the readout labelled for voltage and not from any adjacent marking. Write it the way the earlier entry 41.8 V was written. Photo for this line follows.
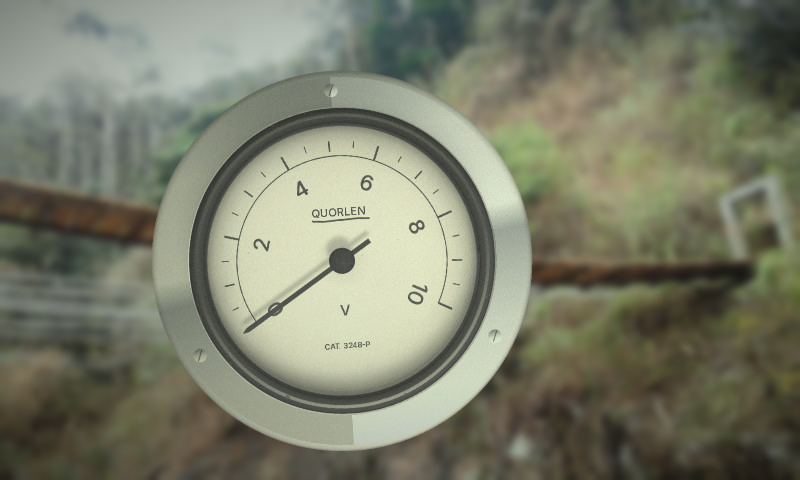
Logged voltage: 0 V
